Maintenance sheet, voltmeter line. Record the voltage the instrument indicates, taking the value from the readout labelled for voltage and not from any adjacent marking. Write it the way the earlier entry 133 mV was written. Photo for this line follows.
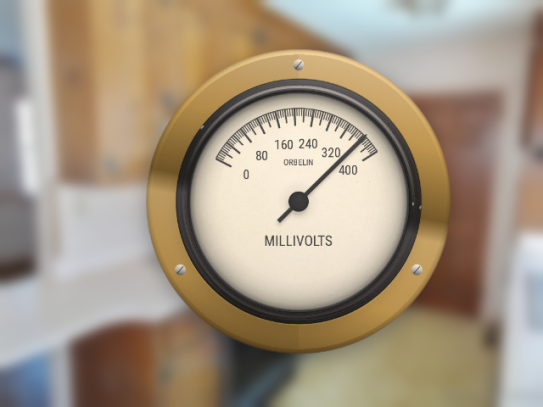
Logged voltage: 360 mV
